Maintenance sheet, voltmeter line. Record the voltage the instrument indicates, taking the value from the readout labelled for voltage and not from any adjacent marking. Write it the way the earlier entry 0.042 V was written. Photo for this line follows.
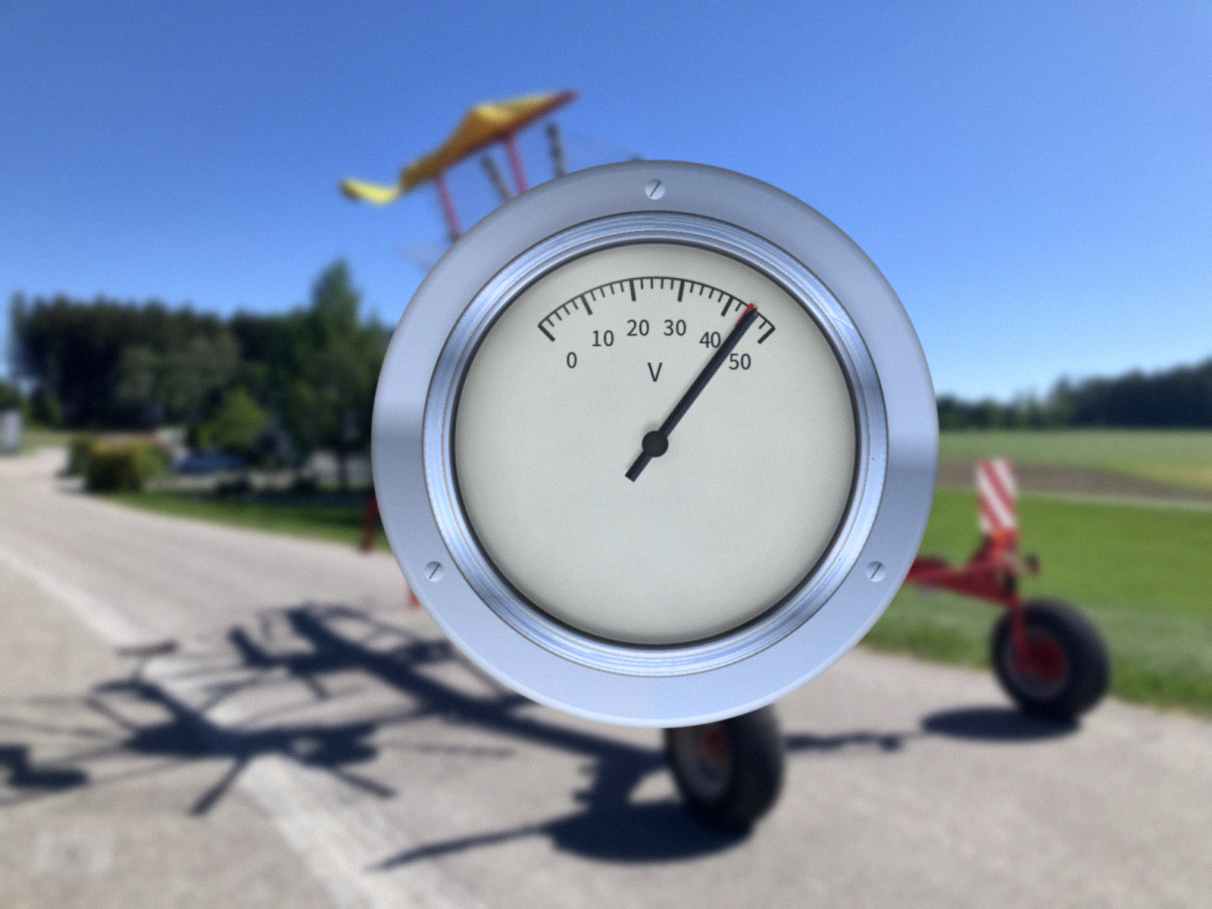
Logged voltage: 45 V
